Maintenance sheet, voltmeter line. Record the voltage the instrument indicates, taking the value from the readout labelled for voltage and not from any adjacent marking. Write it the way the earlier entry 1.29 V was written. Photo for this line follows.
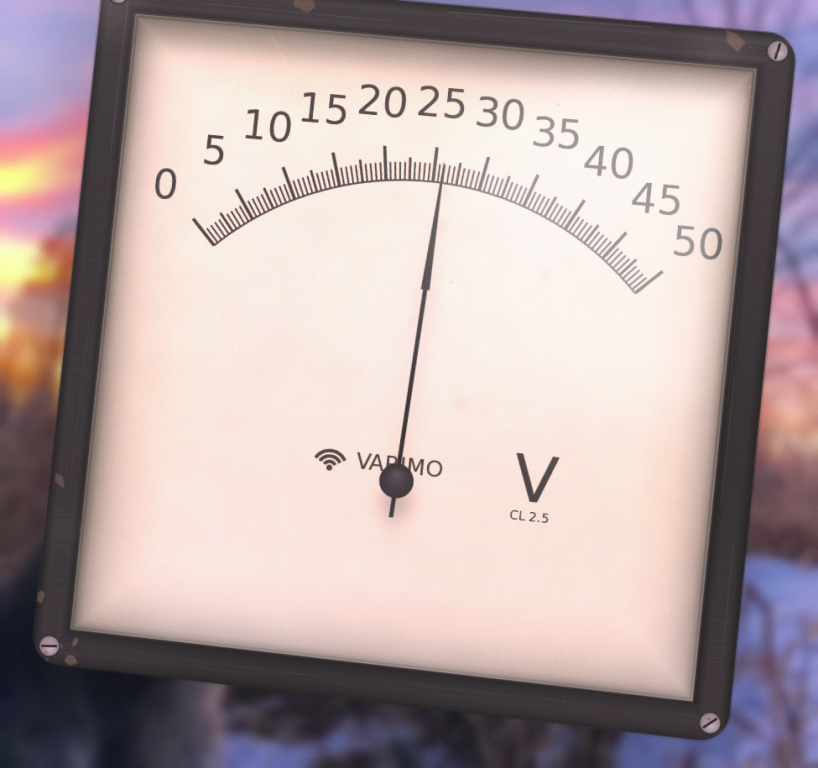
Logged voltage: 26 V
